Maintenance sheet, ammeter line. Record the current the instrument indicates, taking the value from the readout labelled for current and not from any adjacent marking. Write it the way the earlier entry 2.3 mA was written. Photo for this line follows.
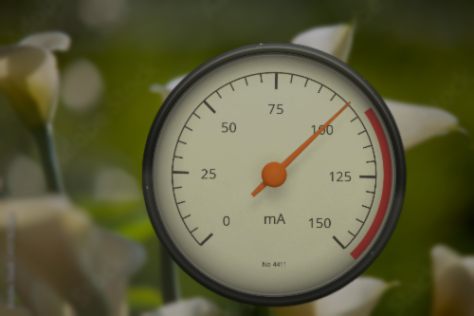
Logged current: 100 mA
